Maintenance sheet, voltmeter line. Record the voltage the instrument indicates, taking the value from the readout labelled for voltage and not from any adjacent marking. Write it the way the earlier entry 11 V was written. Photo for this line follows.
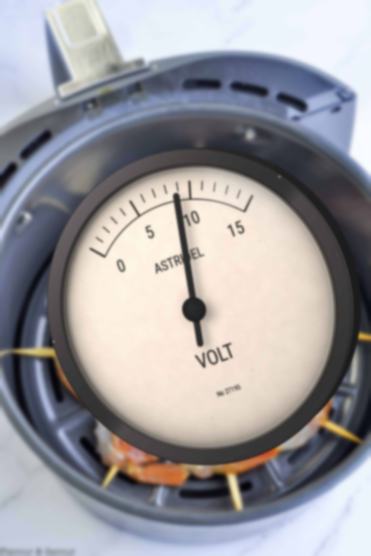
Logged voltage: 9 V
